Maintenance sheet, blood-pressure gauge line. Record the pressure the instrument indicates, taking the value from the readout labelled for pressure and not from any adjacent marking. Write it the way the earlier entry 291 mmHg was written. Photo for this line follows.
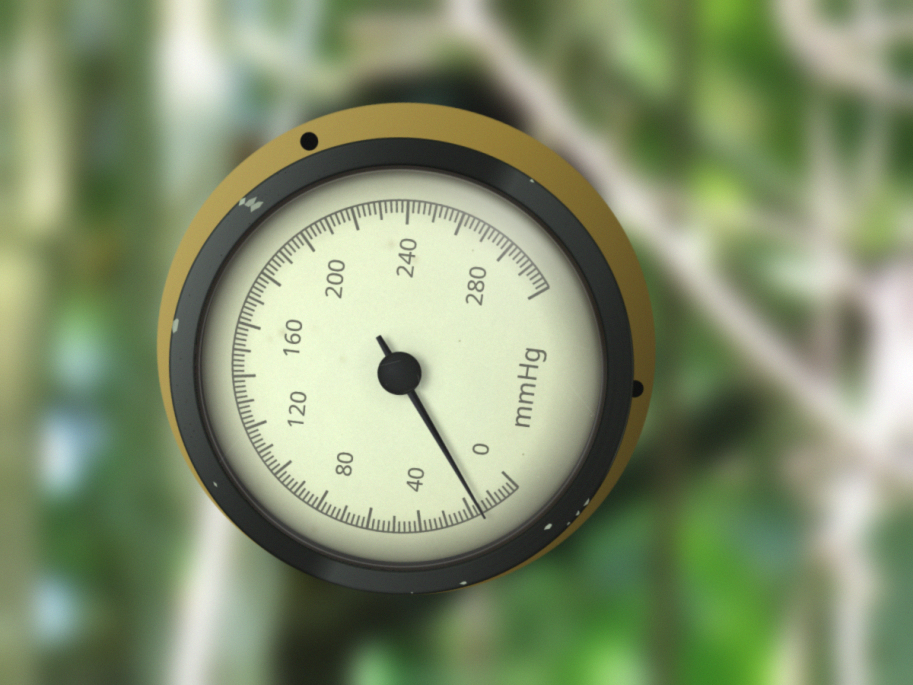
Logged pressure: 16 mmHg
